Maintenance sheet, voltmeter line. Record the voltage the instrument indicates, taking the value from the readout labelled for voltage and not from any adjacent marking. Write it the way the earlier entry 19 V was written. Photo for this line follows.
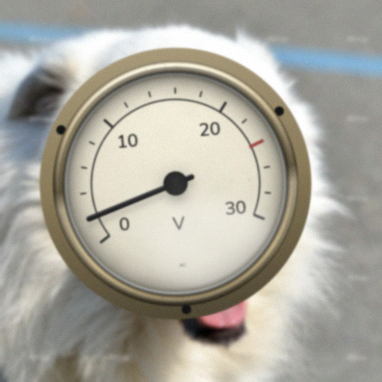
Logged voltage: 2 V
